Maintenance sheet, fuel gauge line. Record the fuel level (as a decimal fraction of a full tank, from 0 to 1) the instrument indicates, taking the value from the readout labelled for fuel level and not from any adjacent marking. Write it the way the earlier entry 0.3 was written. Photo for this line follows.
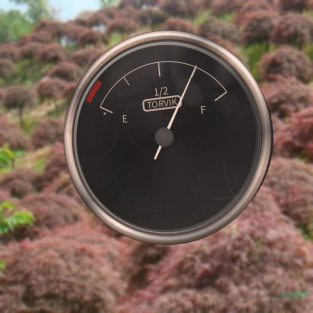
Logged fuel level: 0.75
